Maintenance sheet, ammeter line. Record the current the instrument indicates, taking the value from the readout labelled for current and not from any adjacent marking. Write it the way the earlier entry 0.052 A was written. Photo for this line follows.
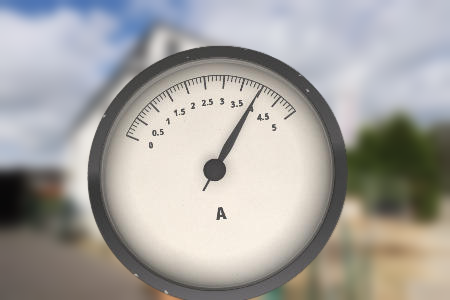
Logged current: 4 A
